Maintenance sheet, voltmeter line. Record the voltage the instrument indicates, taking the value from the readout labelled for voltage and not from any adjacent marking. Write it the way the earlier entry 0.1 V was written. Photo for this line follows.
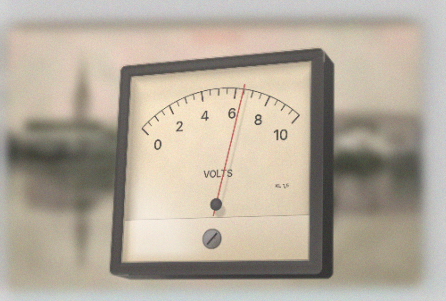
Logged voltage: 6.5 V
